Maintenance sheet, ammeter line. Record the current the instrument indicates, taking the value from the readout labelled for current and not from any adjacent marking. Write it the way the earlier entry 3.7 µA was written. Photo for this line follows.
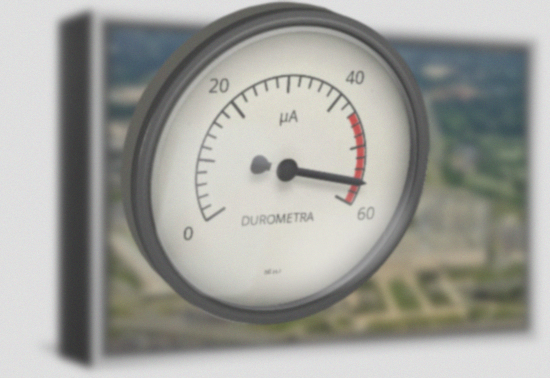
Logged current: 56 µA
